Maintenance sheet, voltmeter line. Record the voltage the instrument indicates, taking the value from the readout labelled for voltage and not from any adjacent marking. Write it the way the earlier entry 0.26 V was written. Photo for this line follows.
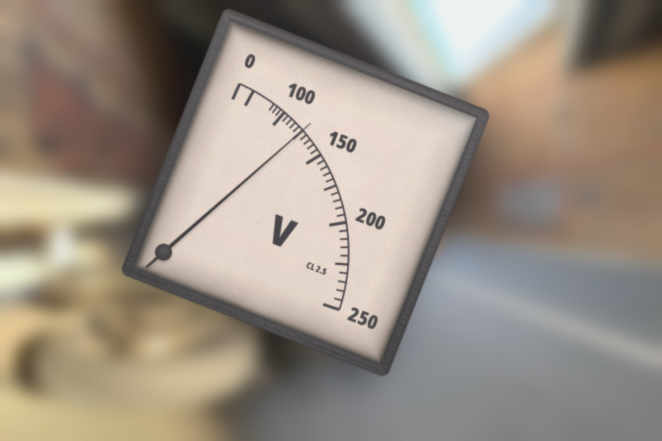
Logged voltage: 125 V
